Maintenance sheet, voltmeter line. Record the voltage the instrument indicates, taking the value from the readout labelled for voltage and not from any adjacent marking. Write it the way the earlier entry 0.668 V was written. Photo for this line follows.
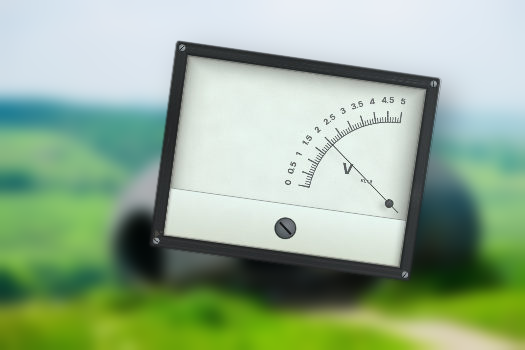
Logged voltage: 2 V
